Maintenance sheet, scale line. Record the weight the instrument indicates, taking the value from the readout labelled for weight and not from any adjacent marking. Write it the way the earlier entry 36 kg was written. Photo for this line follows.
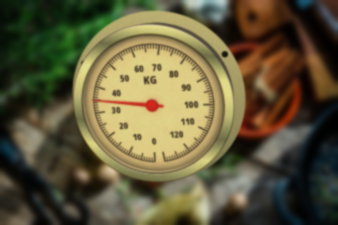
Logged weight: 35 kg
